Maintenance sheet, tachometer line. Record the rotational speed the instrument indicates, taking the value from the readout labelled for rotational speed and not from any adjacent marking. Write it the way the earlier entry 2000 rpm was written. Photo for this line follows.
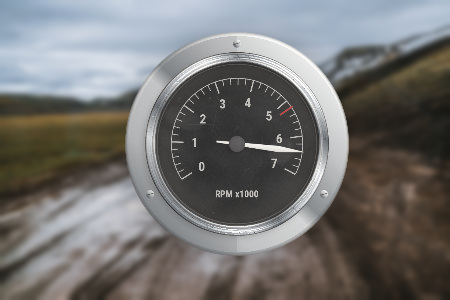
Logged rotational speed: 6400 rpm
